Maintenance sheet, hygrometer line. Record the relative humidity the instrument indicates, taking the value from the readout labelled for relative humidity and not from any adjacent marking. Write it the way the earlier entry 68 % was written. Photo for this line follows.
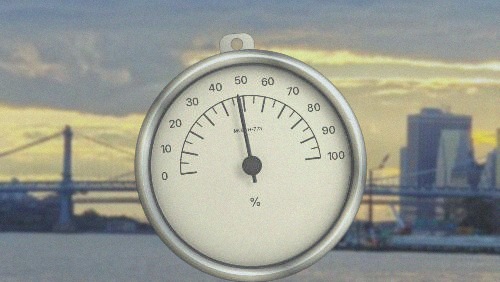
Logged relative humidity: 47.5 %
